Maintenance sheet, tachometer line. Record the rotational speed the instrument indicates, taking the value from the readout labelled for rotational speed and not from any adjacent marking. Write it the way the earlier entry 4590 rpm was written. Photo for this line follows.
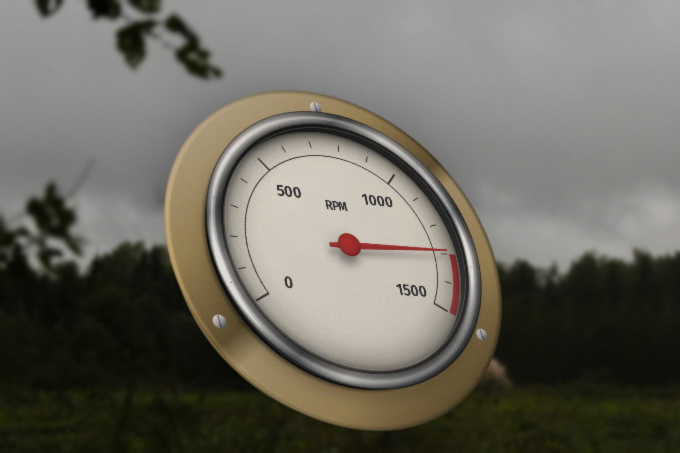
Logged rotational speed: 1300 rpm
